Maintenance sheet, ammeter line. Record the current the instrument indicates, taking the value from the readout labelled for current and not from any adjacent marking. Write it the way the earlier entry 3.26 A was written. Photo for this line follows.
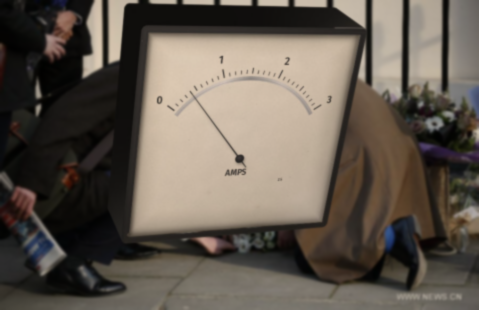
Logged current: 0.4 A
